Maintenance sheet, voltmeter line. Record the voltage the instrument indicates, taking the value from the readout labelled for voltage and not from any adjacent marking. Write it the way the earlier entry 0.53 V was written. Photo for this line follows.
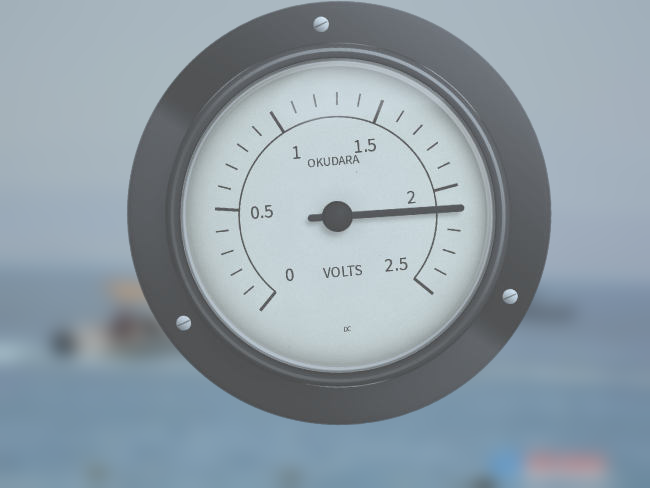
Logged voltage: 2.1 V
